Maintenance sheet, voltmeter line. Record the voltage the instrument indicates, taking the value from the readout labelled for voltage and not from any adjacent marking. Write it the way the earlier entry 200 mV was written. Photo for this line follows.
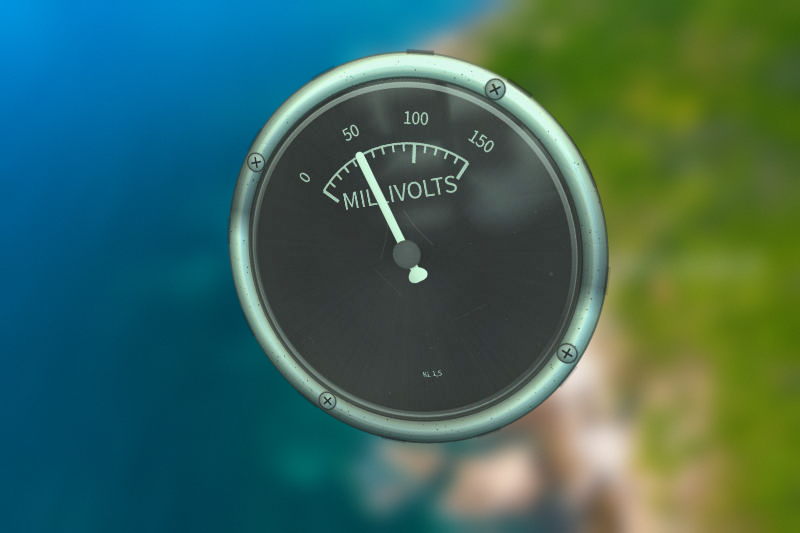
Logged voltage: 50 mV
